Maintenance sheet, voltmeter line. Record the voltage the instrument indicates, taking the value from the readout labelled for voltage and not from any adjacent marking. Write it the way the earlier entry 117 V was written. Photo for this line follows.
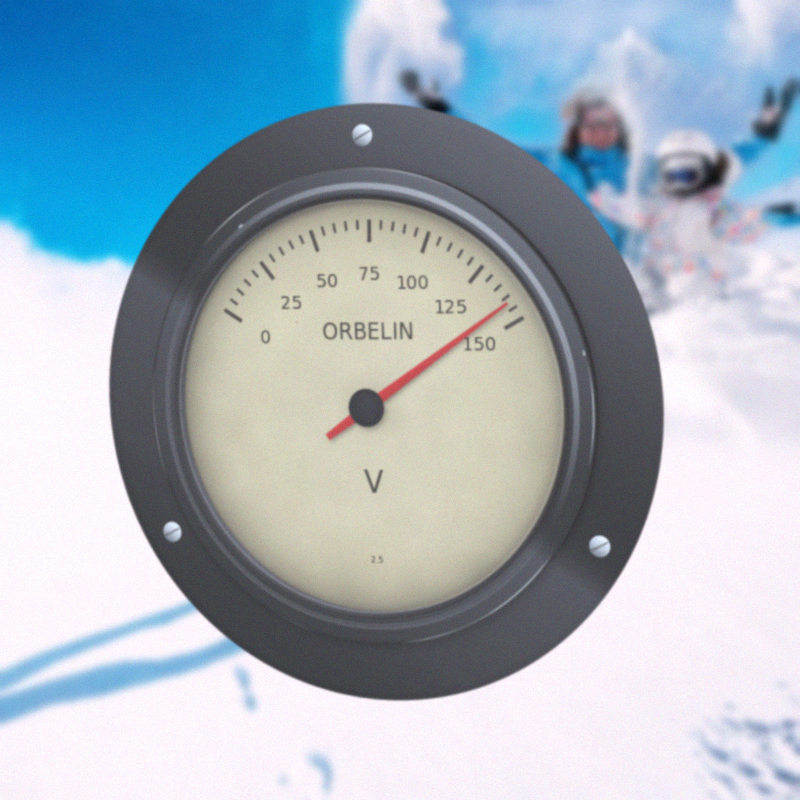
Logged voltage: 142.5 V
